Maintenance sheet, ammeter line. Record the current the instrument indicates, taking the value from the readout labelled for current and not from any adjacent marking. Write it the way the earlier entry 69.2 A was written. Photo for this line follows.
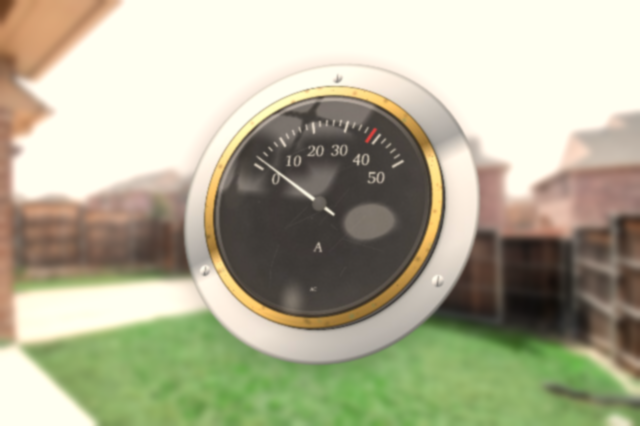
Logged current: 2 A
